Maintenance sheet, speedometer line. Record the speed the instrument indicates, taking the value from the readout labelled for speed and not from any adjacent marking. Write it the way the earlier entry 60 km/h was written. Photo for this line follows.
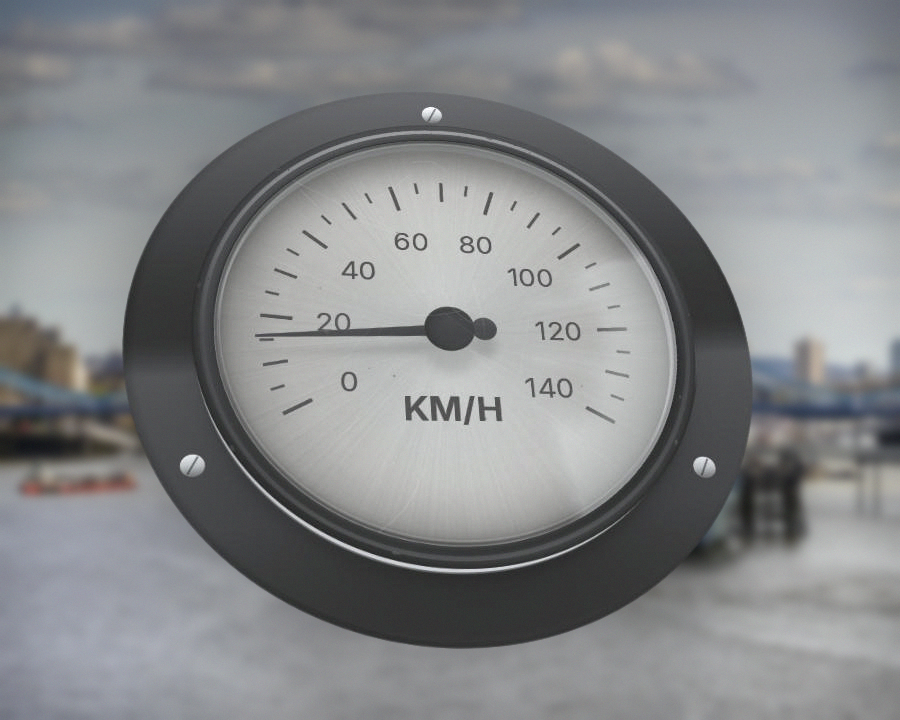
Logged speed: 15 km/h
